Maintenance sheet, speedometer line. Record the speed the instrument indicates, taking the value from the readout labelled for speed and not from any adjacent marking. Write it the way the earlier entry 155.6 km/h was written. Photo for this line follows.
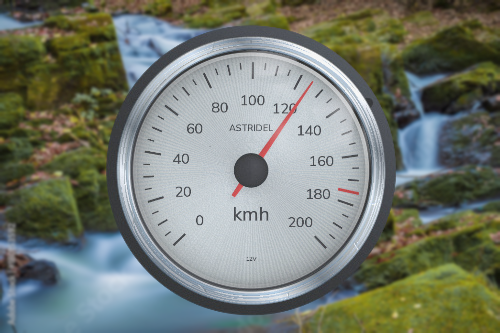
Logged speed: 125 km/h
